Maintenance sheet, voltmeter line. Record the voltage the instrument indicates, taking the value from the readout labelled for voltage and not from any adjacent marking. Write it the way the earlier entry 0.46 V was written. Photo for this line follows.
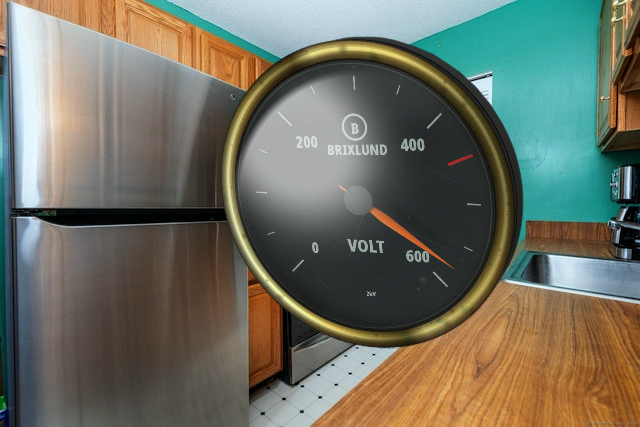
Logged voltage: 575 V
